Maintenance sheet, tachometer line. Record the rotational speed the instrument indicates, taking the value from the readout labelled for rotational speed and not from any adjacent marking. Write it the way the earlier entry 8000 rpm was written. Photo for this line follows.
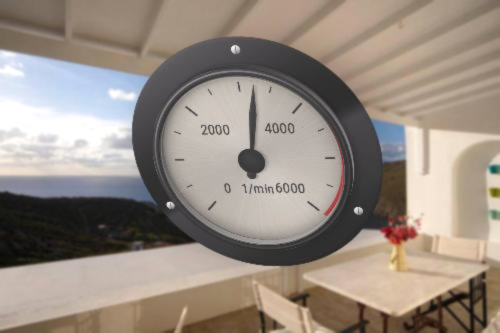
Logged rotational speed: 3250 rpm
